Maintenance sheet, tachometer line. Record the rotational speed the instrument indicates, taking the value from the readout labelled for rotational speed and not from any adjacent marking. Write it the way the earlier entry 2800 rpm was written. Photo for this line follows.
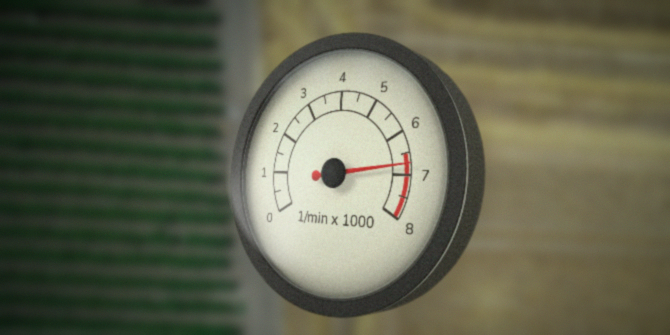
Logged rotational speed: 6750 rpm
